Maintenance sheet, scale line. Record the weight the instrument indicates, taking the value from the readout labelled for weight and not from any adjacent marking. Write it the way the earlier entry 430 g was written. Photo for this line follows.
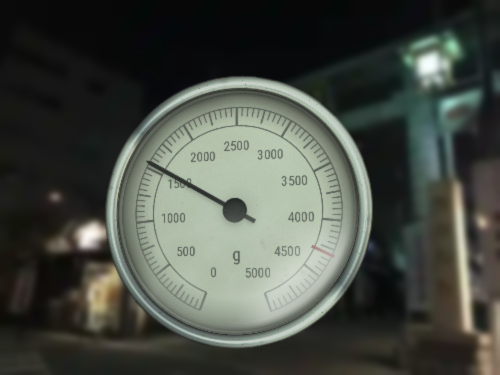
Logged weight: 1550 g
